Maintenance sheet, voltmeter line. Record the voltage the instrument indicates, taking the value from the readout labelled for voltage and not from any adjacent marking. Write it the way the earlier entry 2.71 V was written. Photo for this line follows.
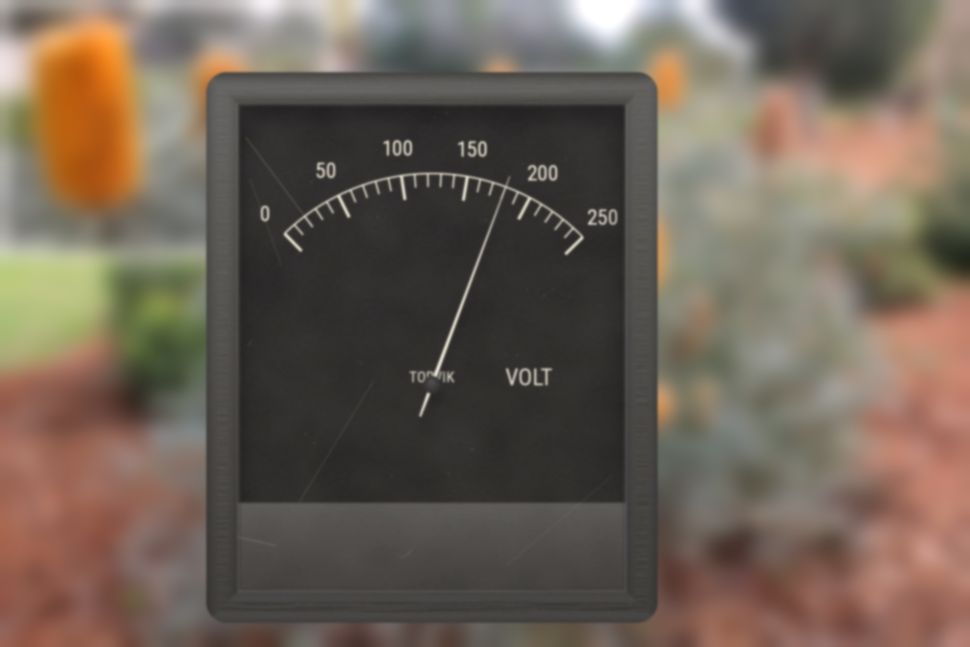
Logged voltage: 180 V
